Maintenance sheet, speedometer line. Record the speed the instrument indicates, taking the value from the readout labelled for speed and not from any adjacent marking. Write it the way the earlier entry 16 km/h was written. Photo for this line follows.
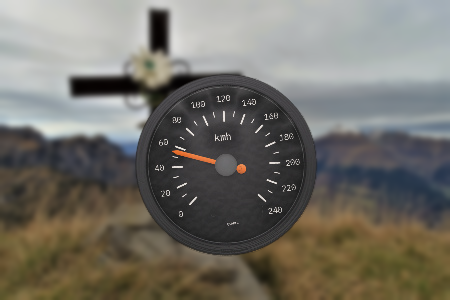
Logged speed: 55 km/h
